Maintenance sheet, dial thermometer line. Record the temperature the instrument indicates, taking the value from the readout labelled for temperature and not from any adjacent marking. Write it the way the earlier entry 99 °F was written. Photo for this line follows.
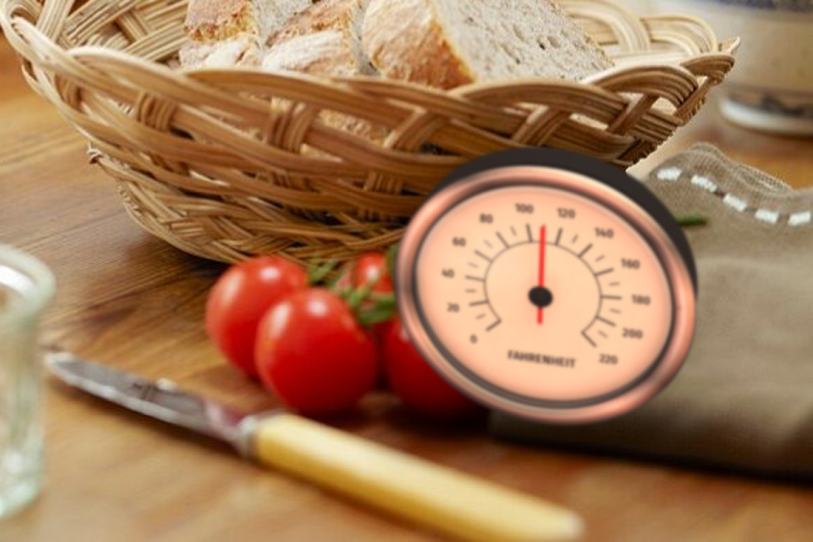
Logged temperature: 110 °F
